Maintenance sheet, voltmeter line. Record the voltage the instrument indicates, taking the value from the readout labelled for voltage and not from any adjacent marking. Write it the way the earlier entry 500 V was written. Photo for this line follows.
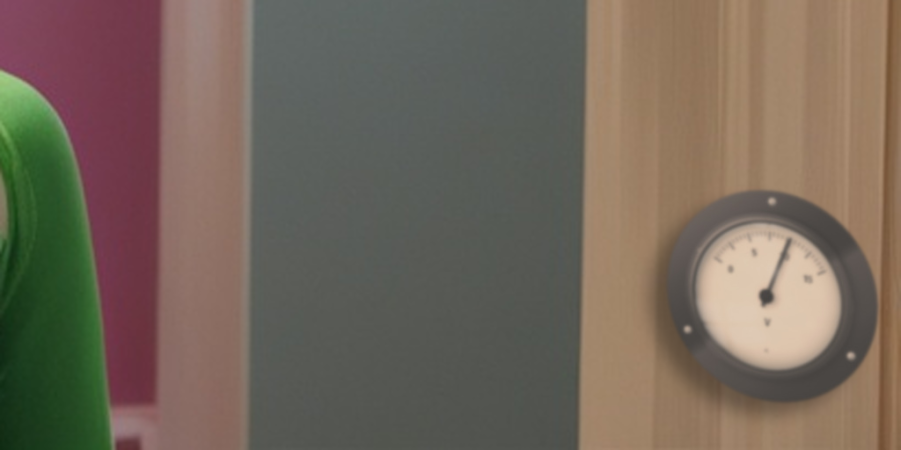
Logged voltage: 10 V
